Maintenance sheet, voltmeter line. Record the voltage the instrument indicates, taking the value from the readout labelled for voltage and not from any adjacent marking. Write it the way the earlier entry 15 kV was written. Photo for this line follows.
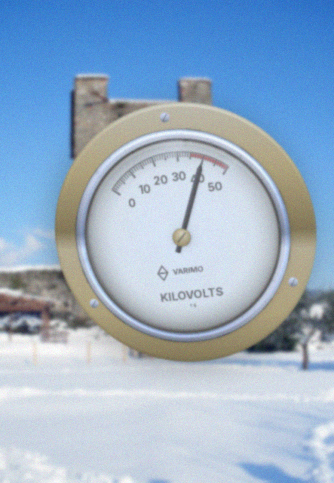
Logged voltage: 40 kV
